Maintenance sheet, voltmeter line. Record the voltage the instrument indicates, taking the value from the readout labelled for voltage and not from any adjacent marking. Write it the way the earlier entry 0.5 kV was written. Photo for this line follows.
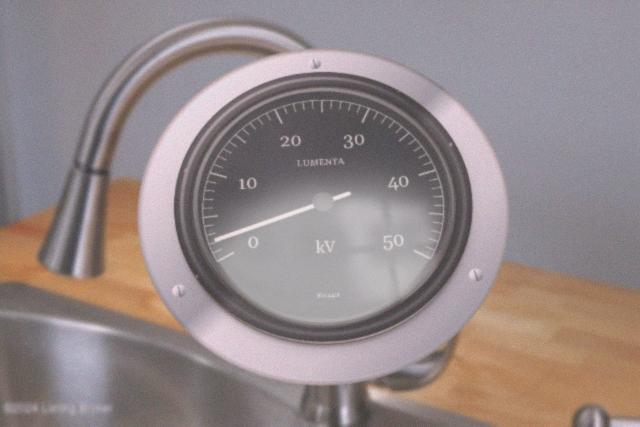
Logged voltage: 2 kV
